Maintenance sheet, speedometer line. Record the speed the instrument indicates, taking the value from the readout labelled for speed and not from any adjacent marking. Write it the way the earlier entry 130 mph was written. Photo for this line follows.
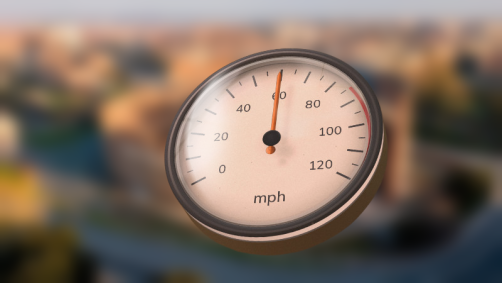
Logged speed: 60 mph
